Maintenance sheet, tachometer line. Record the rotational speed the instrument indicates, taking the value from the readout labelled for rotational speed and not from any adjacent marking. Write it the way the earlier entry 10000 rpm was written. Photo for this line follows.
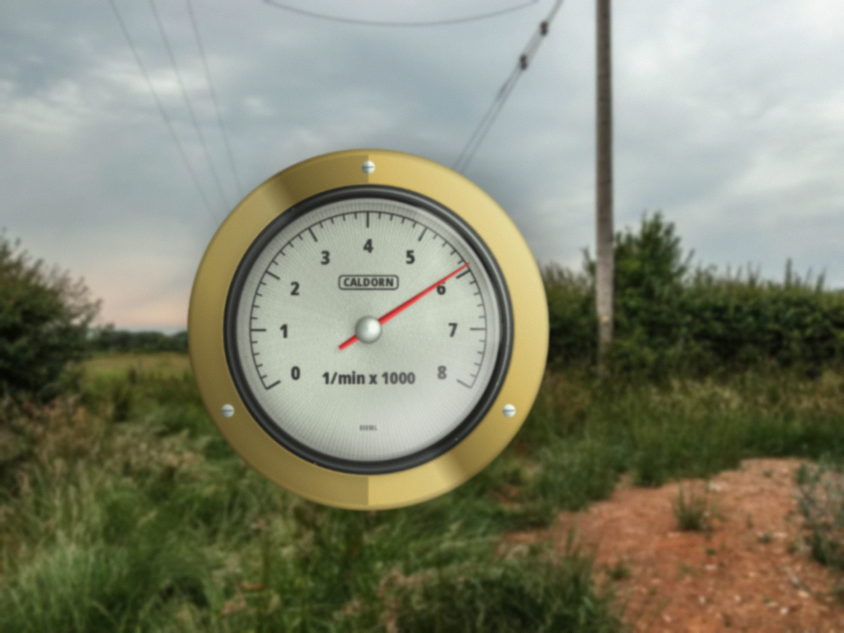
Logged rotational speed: 5900 rpm
